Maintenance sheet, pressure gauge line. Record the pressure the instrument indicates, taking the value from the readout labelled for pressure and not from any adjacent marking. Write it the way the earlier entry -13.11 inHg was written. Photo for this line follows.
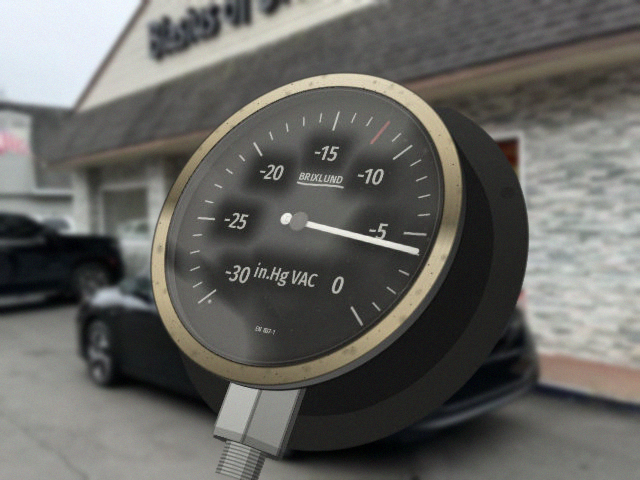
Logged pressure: -4 inHg
